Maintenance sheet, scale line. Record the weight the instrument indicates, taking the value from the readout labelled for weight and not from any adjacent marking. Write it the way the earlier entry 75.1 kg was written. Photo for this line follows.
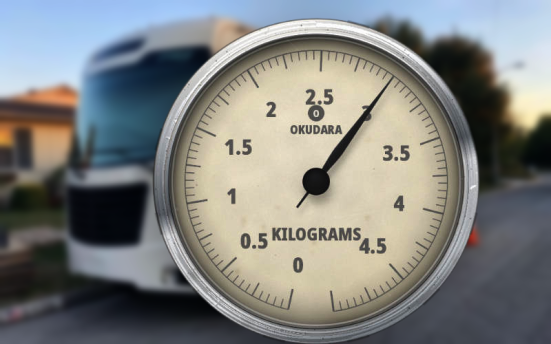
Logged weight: 3 kg
